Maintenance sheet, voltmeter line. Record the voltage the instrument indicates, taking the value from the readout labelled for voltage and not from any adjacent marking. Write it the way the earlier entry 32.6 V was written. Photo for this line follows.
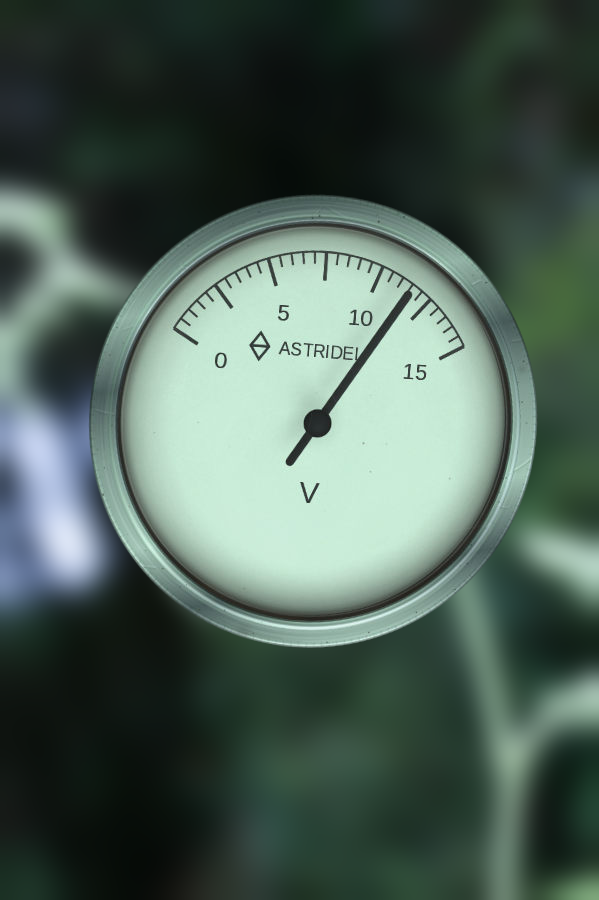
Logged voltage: 11.5 V
